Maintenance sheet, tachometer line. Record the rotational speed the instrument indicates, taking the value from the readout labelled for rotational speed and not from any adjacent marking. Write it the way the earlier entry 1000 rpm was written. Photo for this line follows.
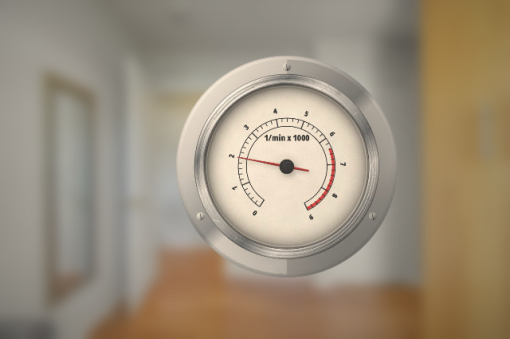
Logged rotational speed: 2000 rpm
